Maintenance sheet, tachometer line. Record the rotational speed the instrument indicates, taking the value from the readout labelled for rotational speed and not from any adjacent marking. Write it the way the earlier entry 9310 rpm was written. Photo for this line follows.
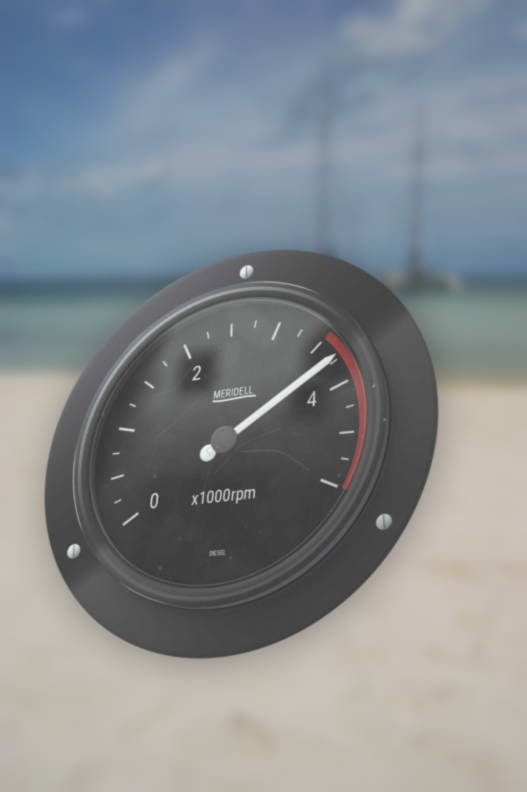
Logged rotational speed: 3750 rpm
